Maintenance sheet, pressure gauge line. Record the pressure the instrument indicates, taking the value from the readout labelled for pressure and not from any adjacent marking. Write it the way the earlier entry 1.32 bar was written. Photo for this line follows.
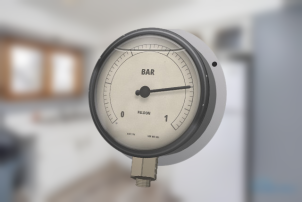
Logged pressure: 0.8 bar
